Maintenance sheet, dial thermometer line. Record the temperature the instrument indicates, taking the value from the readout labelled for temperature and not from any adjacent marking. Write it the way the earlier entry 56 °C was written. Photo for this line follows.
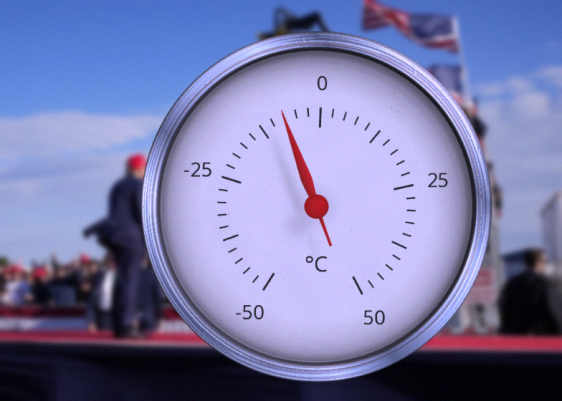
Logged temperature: -7.5 °C
